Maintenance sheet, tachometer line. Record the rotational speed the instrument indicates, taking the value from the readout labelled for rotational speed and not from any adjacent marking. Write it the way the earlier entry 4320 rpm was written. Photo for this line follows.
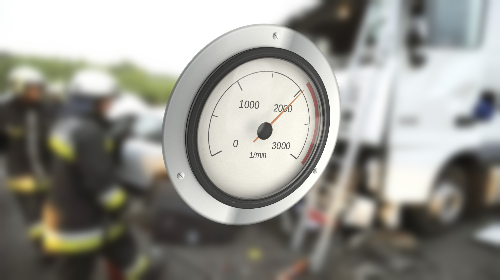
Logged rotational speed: 2000 rpm
